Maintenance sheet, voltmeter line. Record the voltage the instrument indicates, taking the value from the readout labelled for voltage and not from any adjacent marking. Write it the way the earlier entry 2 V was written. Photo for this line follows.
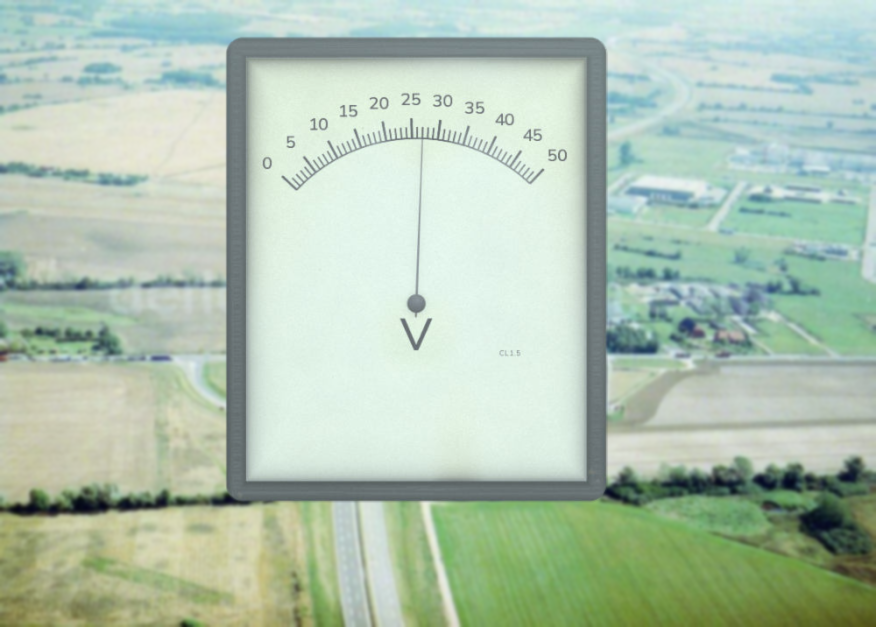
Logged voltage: 27 V
